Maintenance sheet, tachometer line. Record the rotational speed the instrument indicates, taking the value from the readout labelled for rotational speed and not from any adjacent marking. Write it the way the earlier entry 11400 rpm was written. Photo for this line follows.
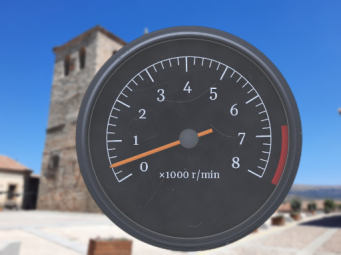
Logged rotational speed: 400 rpm
